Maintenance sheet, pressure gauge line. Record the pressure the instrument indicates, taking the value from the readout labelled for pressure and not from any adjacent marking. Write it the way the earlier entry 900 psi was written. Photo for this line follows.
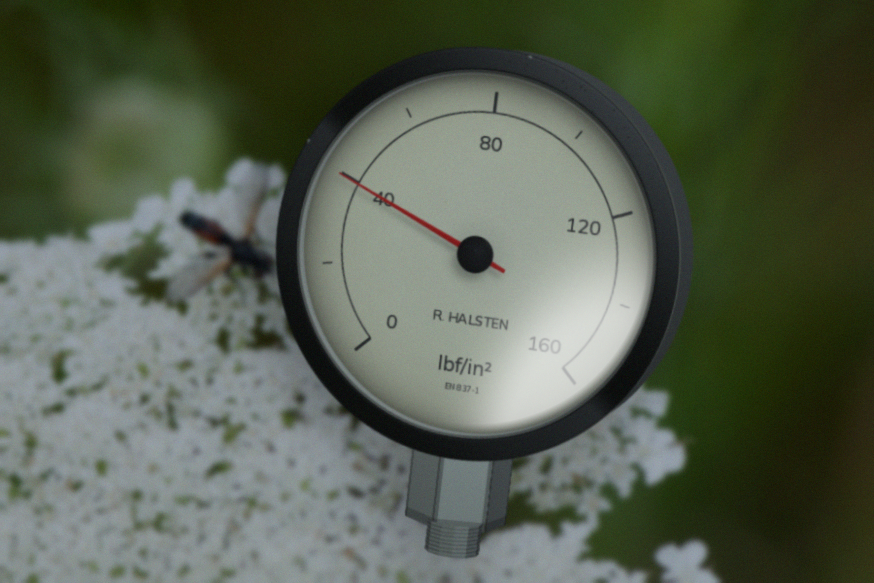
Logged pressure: 40 psi
